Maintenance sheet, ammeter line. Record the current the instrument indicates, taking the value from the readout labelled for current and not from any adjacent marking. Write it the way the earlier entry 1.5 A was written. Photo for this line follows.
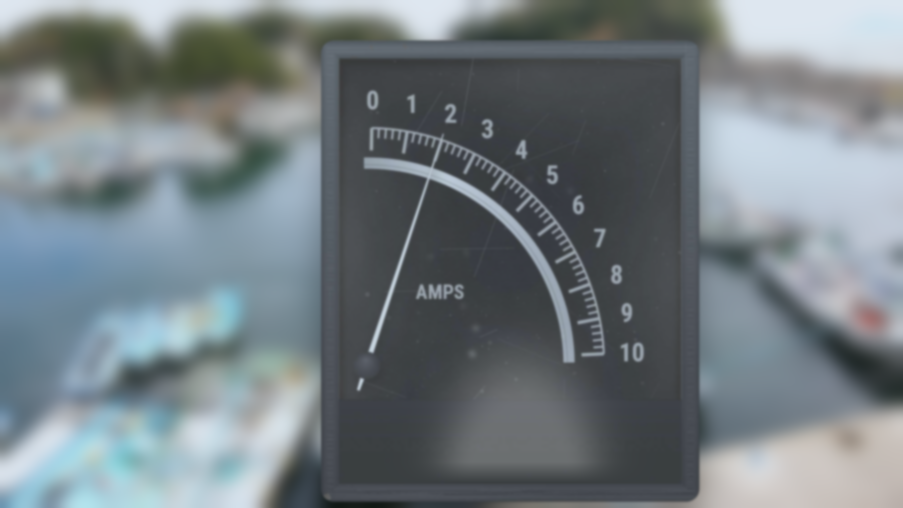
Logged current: 2 A
